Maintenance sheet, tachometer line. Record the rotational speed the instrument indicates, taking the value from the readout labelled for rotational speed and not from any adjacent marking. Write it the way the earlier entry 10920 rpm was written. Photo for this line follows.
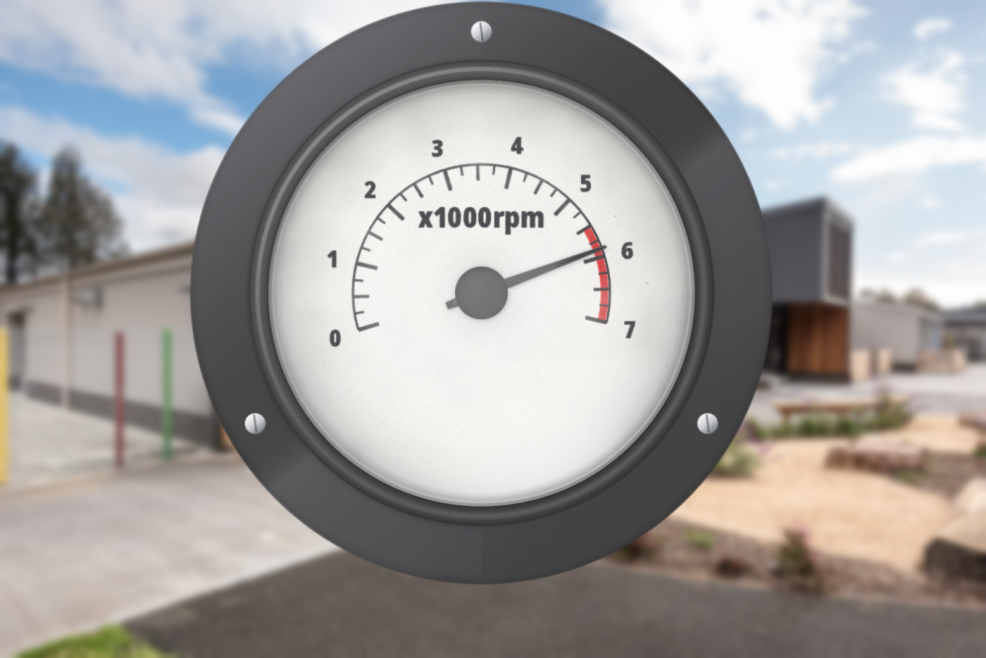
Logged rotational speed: 5875 rpm
